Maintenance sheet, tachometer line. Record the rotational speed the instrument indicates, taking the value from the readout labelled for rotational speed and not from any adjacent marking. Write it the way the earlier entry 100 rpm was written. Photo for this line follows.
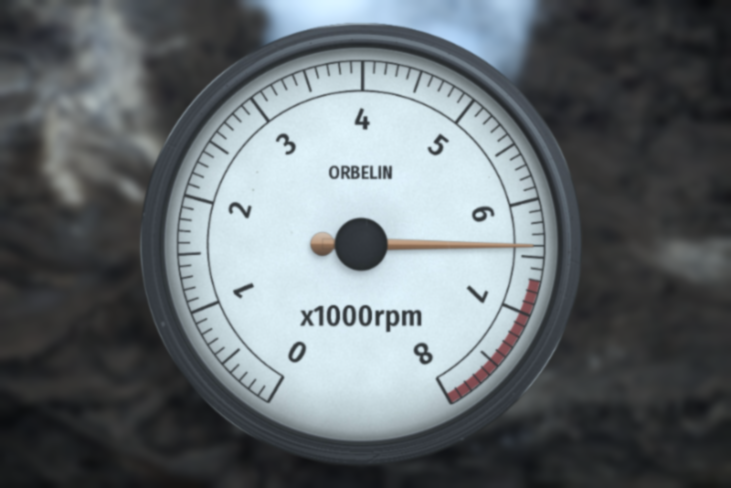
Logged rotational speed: 6400 rpm
